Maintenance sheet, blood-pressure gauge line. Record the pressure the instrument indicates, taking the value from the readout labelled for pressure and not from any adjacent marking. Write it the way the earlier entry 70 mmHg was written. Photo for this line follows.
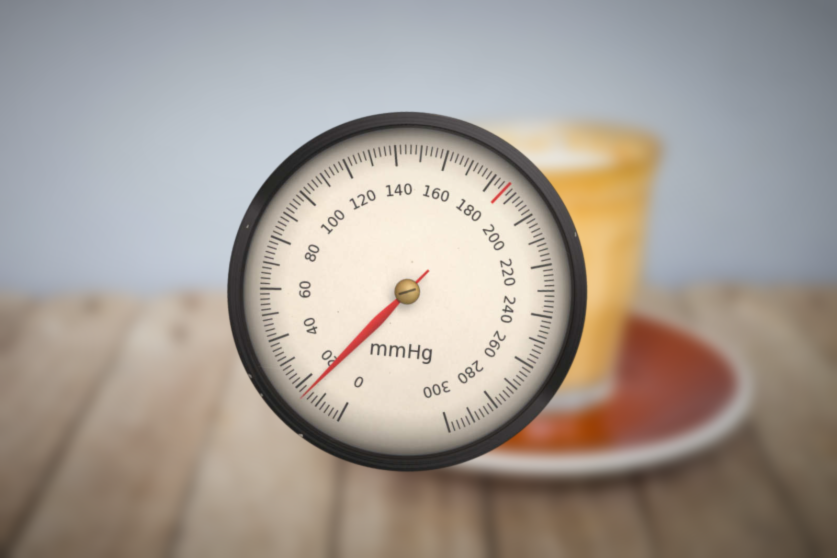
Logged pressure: 16 mmHg
